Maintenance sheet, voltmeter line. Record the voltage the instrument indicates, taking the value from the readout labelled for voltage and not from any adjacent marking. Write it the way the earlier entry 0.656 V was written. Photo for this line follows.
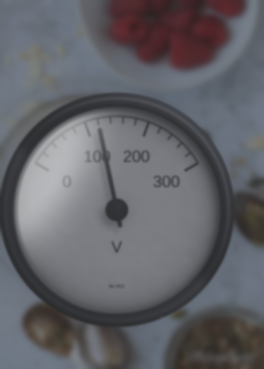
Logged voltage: 120 V
